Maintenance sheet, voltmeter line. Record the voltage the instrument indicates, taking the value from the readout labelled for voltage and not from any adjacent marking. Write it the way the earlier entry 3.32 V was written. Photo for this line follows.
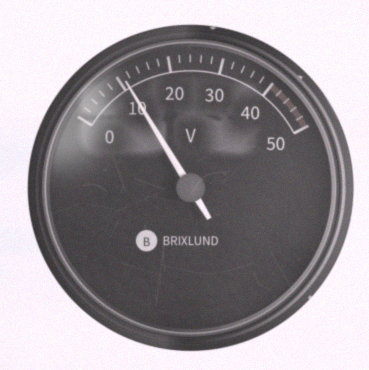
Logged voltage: 11 V
